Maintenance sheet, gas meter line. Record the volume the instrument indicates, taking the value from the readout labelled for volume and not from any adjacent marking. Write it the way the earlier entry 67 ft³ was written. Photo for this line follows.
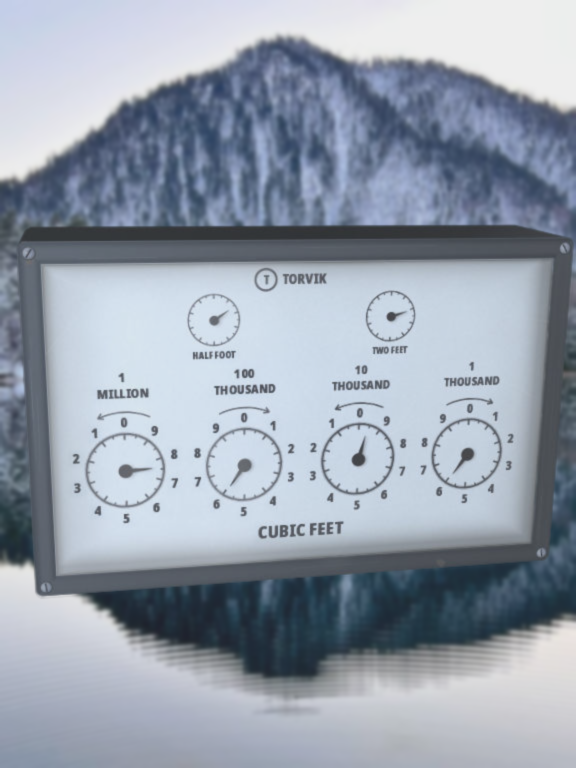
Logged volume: 759600 ft³
